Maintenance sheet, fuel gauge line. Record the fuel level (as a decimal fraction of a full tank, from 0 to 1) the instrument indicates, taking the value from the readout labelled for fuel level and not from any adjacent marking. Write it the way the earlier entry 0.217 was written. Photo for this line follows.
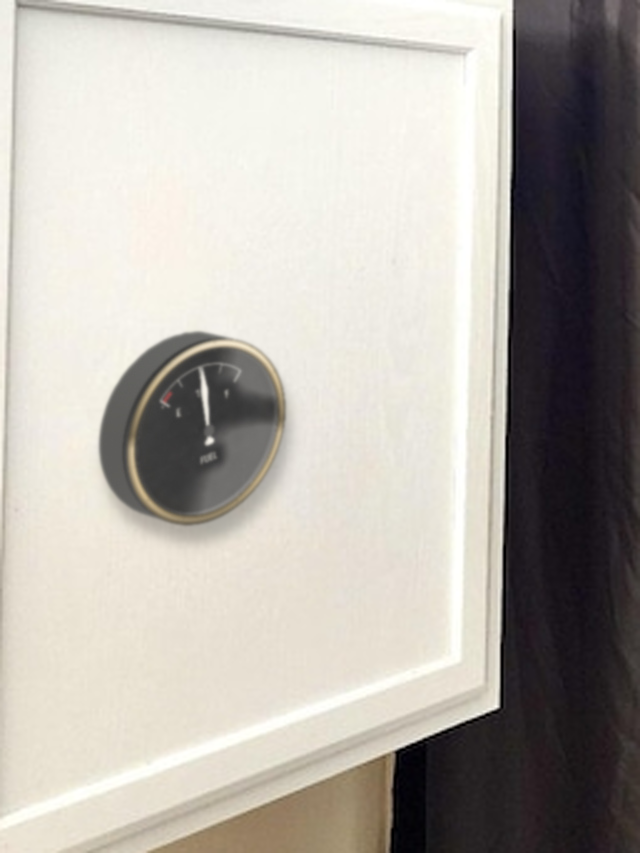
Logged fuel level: 0.5
